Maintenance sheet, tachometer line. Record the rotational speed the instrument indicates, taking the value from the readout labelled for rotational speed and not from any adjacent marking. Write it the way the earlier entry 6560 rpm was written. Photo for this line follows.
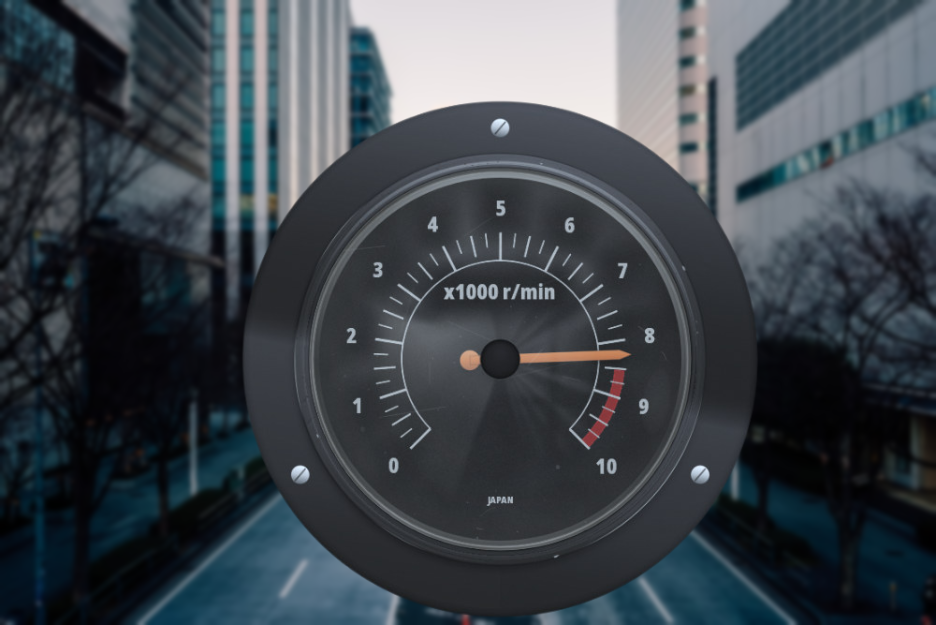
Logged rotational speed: 8250 rpm
